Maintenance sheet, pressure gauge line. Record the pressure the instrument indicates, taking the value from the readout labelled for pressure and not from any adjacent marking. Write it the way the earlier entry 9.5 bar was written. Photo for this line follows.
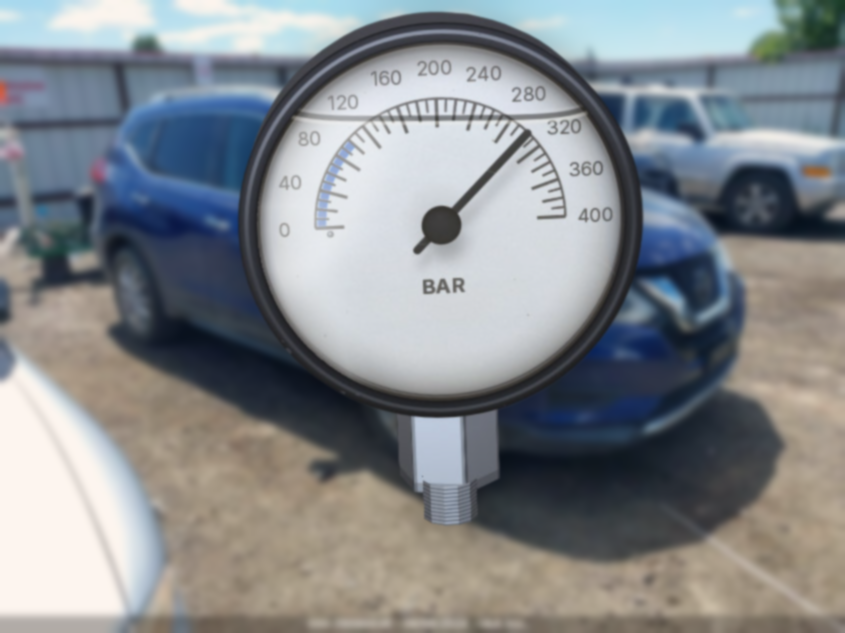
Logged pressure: 300 bar
